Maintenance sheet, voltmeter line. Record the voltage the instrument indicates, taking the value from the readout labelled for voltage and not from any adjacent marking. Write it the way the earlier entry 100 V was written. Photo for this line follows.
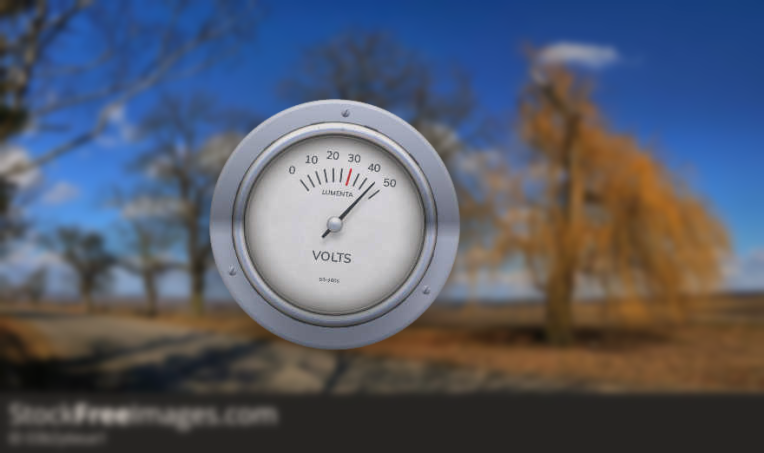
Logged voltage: 45 V
